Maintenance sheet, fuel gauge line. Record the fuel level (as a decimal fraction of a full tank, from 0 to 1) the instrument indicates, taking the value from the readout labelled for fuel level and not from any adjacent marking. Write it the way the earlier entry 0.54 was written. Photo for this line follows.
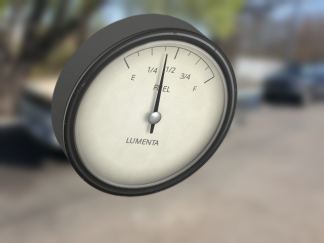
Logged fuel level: 0.375
